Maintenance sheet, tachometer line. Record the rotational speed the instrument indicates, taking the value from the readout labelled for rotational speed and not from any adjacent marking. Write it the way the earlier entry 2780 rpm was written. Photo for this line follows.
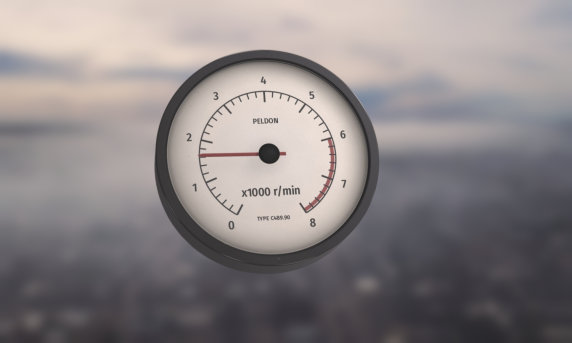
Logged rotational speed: 1600 rpm
